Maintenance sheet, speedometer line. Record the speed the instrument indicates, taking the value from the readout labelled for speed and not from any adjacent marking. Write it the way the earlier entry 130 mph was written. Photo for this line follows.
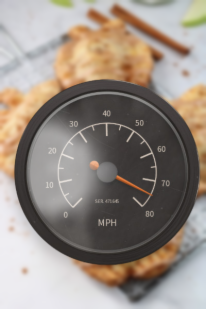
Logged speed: 75 mph
